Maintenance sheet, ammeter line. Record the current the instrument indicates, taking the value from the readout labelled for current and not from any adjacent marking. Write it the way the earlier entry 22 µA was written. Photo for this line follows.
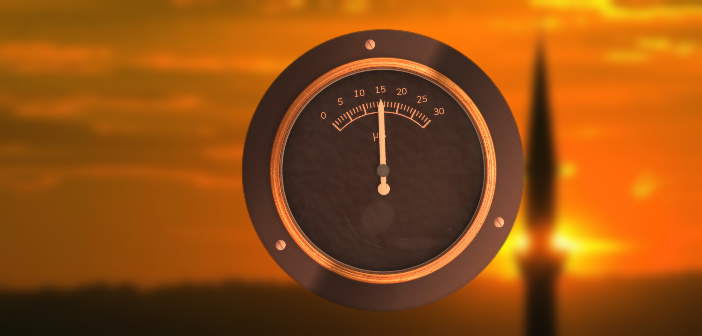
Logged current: 15 µA
